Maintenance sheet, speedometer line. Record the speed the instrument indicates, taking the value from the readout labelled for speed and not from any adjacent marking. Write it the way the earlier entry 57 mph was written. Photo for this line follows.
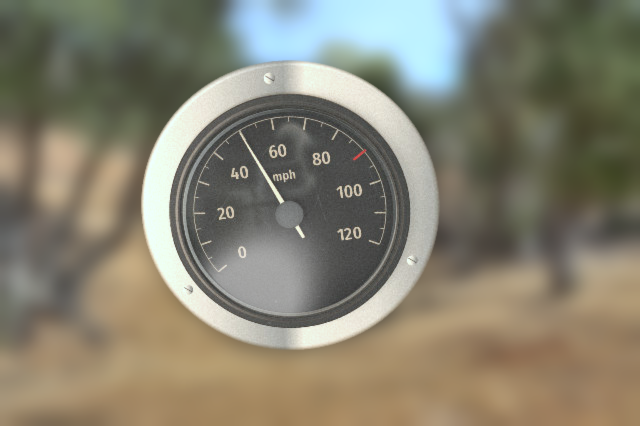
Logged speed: 50 mph
